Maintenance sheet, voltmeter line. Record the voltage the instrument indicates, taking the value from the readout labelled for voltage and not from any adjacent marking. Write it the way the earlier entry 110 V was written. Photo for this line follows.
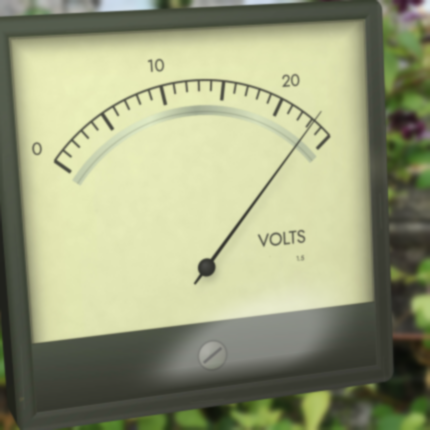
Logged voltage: 23 V
